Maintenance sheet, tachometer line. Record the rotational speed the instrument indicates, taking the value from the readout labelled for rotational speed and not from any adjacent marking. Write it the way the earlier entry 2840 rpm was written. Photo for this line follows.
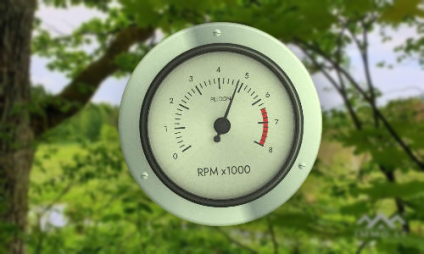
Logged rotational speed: 4800 rpm
